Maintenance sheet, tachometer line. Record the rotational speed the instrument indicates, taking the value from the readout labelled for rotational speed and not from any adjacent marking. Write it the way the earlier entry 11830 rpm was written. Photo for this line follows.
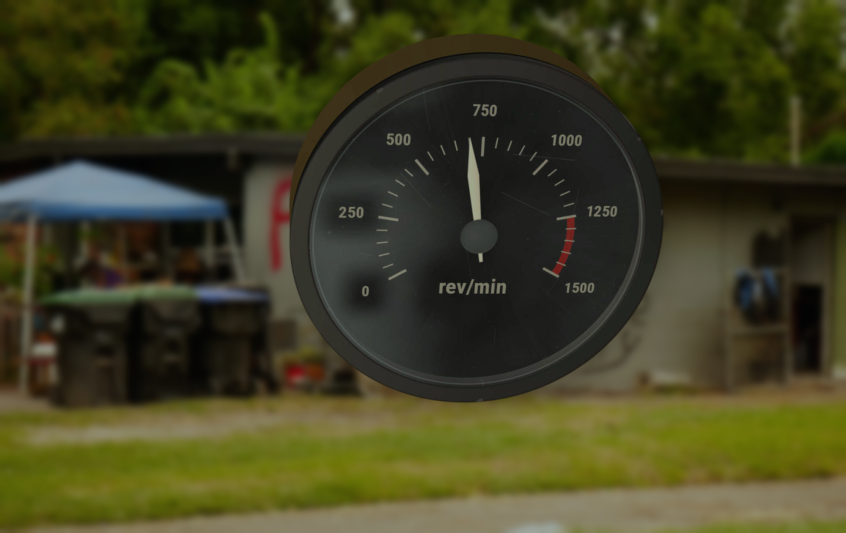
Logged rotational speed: 700 rpm
